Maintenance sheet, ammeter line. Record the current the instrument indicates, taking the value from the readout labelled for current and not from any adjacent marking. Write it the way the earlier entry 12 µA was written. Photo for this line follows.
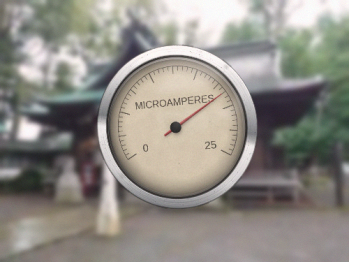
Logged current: 18.5 µA
